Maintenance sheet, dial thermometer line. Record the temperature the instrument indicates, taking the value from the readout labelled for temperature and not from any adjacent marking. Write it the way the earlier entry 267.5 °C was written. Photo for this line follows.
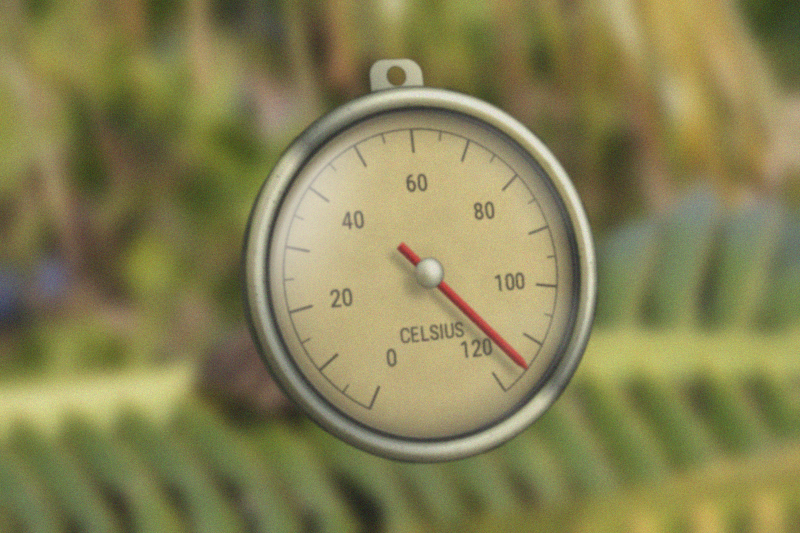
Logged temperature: 115 °C
